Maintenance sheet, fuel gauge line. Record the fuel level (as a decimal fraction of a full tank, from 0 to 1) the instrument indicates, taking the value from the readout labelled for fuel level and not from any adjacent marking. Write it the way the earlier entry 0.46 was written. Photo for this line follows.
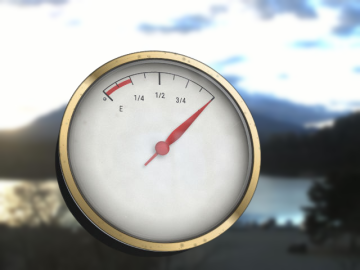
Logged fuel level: 1
